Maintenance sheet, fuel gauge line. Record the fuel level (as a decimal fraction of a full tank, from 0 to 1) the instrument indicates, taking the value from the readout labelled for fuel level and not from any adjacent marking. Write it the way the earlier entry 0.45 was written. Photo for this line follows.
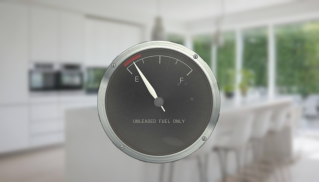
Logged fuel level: 0.125
